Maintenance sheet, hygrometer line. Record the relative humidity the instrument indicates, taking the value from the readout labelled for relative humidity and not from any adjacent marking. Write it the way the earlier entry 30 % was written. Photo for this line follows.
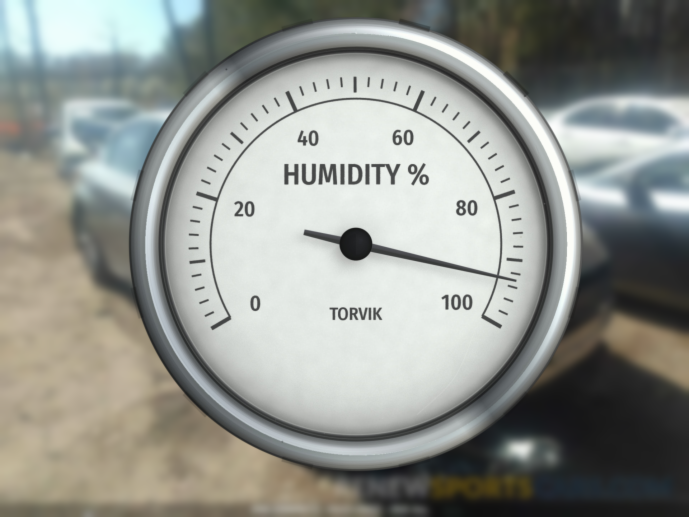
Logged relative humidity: 93 %
